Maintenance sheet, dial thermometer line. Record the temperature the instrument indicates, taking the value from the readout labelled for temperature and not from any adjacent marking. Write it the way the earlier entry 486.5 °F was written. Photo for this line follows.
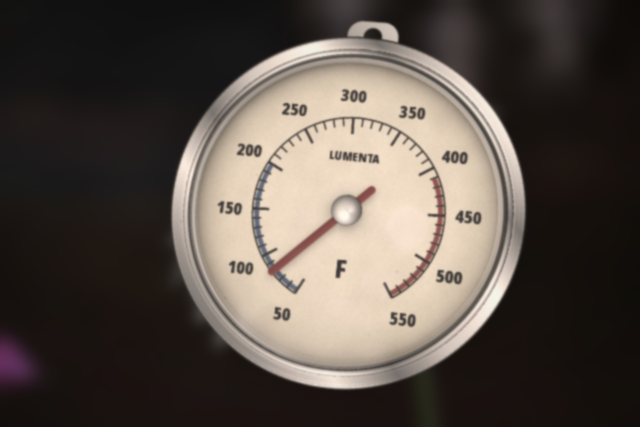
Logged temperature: 80 °F
